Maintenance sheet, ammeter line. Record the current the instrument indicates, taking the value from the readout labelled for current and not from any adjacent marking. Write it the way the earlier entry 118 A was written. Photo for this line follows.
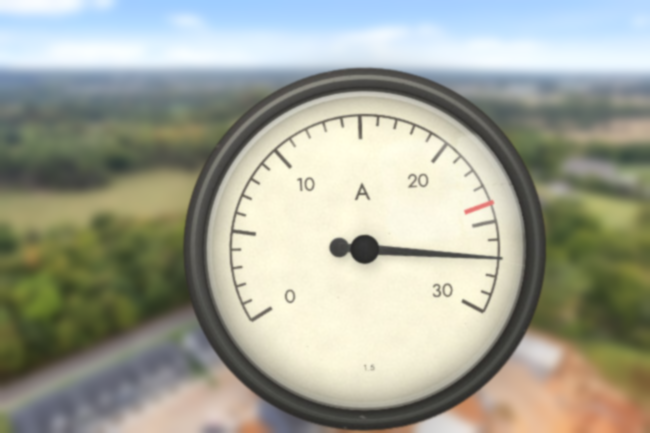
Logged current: 27 A
